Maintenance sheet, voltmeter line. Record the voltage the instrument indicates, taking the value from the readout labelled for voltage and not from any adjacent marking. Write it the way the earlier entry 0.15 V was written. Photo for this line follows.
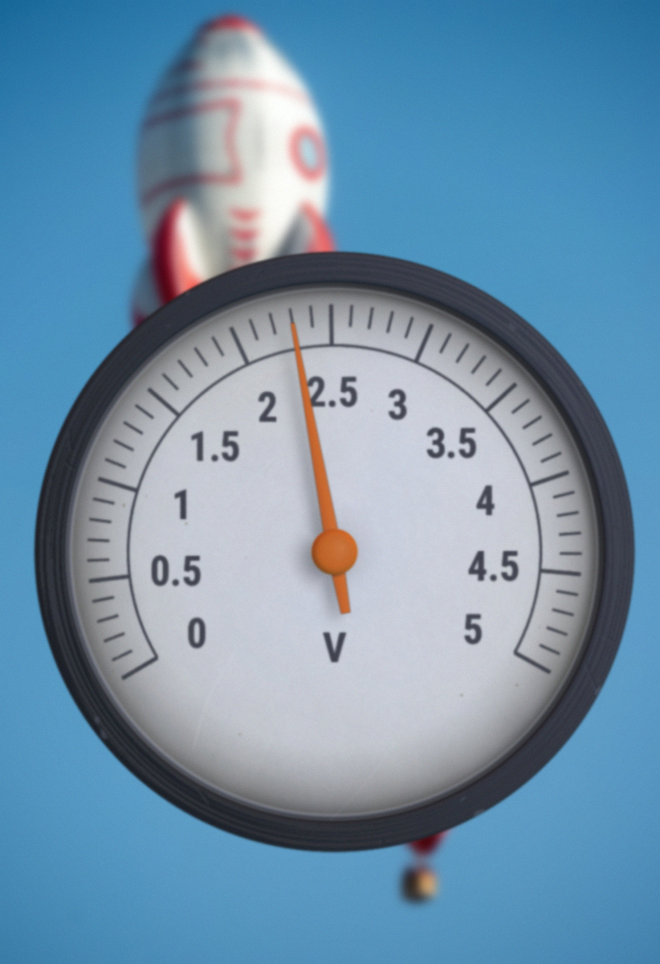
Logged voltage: 2.3 V
